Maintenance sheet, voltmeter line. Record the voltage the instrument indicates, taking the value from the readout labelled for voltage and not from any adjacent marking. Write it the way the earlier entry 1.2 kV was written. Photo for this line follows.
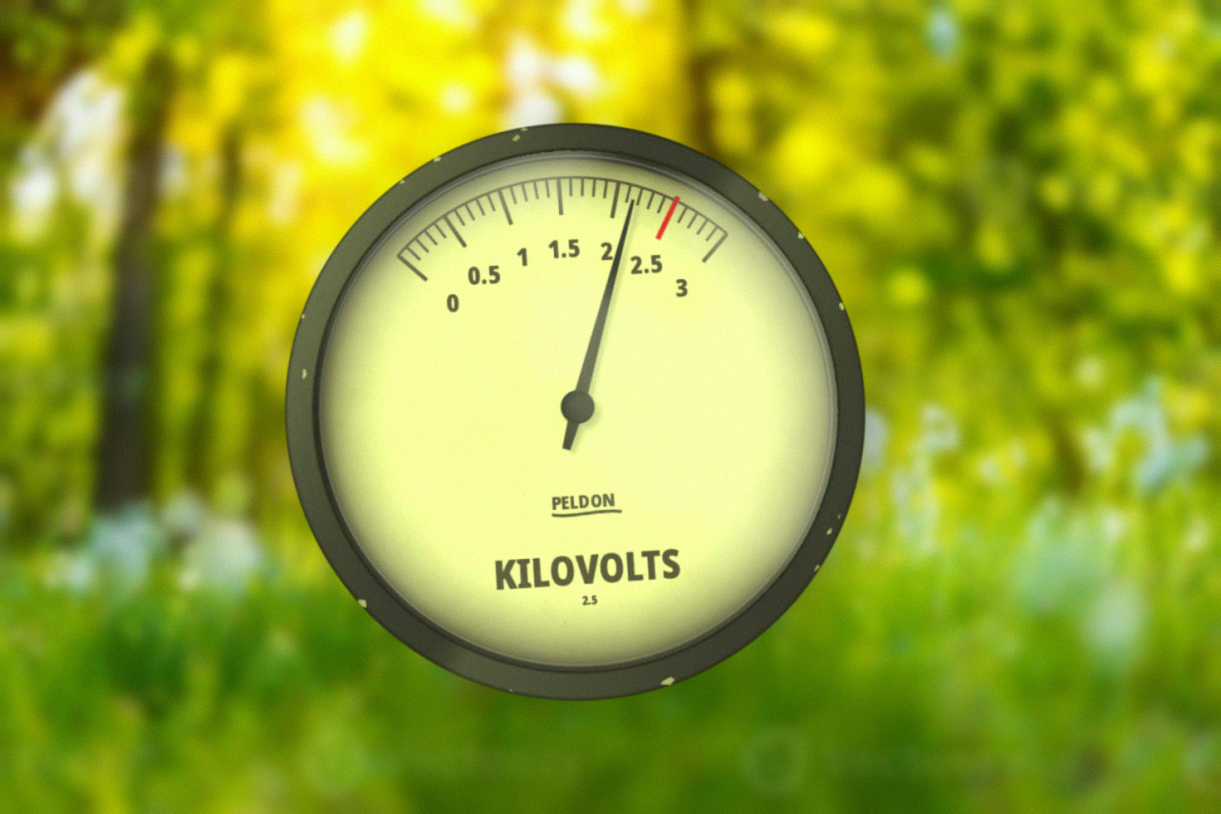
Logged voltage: 2.15 kV
